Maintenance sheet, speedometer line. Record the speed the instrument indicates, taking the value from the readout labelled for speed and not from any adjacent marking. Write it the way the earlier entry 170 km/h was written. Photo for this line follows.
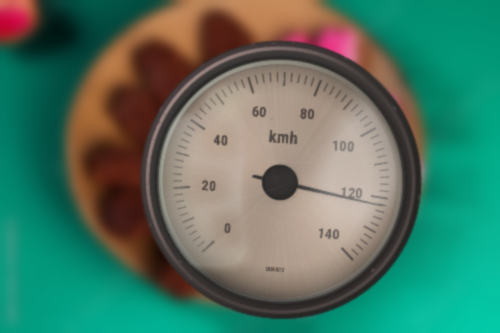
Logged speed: 122 km/h
